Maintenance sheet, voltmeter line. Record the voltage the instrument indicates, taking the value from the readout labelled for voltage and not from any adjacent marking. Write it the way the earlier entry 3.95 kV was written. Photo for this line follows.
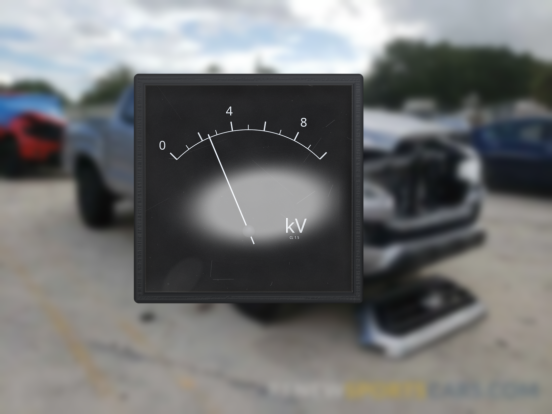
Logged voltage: 2.5 kV
